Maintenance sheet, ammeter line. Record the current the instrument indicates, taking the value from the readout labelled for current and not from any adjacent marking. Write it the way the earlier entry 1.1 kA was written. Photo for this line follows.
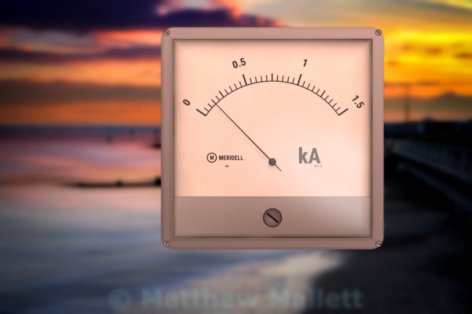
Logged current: 0.15 kA
